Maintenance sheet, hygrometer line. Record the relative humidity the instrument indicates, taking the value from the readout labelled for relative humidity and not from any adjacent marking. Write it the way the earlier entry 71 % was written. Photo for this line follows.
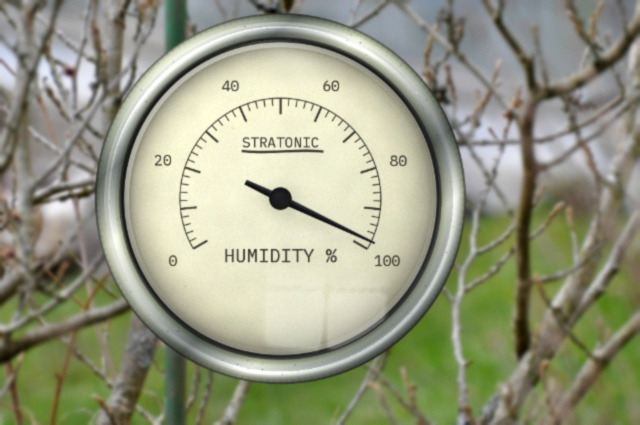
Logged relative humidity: 98 %
